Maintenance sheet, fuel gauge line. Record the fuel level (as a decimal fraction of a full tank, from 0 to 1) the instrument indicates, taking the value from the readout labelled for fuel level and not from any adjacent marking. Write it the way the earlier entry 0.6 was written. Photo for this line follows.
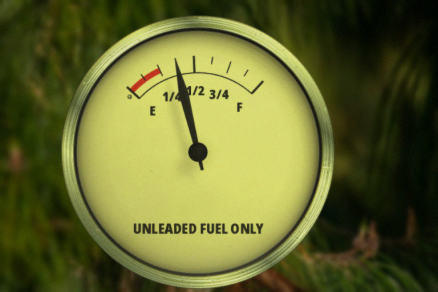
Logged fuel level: 0.375
